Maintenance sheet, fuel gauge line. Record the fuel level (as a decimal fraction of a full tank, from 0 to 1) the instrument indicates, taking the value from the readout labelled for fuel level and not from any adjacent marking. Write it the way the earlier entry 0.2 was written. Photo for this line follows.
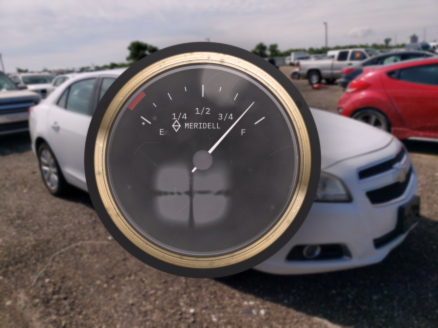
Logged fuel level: 0.875
